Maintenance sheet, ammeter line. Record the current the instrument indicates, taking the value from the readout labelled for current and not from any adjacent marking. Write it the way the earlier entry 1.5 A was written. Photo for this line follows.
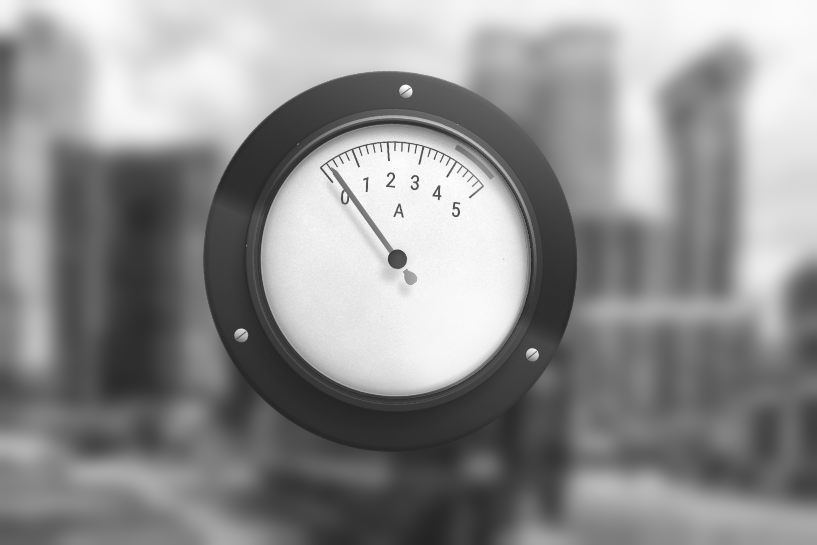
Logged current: 0.2 A
